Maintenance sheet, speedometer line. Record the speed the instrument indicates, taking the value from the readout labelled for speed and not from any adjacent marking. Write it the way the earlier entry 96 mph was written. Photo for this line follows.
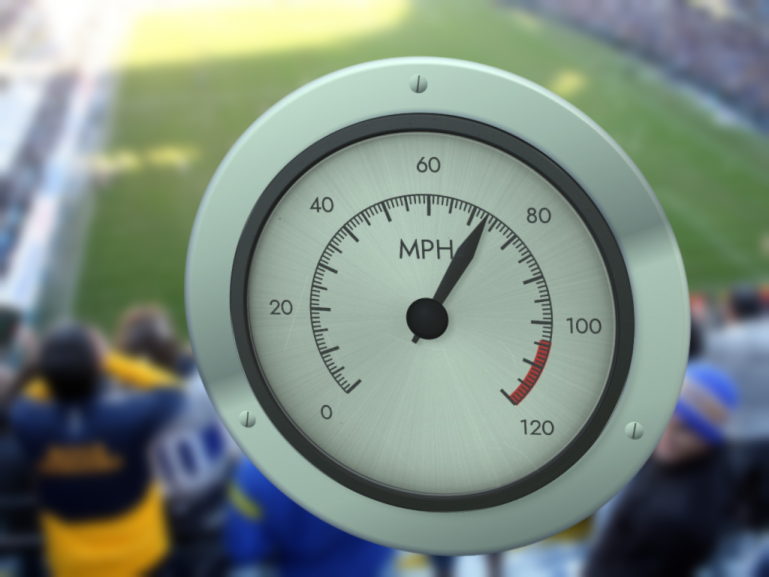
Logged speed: 73 mph
